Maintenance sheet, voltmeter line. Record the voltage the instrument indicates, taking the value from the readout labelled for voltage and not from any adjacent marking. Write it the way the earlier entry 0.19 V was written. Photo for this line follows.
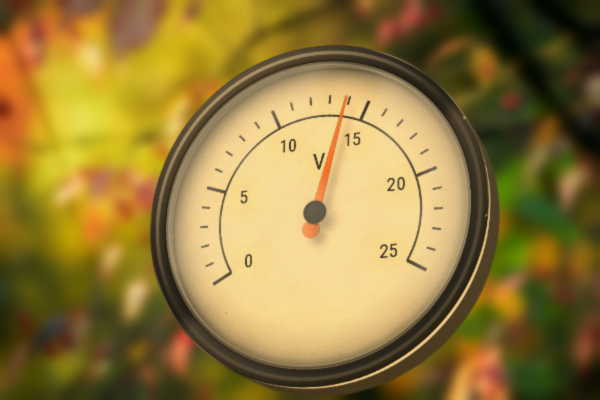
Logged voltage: 14 V
